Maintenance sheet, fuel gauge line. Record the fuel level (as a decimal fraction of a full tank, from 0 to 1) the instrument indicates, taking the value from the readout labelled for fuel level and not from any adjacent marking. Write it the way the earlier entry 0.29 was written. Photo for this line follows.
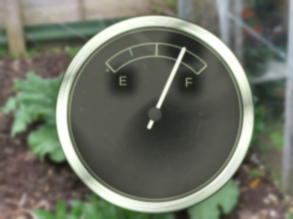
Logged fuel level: 0.75
